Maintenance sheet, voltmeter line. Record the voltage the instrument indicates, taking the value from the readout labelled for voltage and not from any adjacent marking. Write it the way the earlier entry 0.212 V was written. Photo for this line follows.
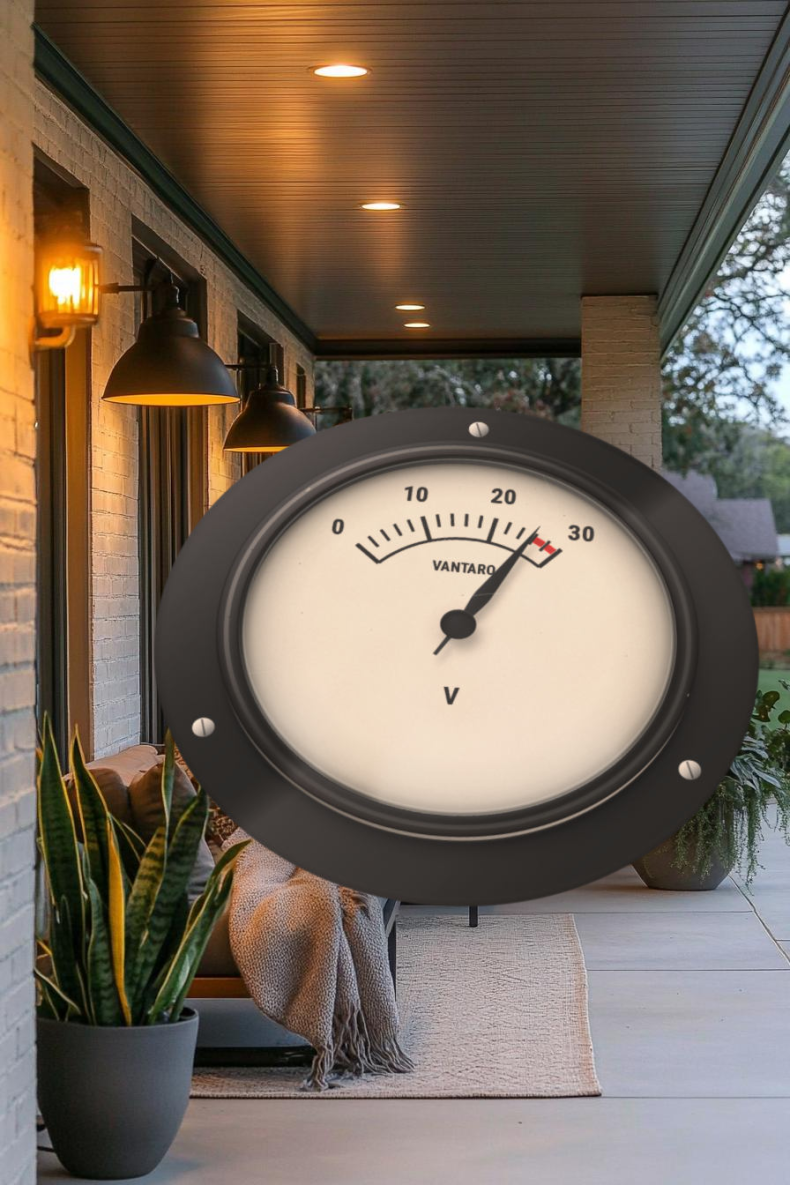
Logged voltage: 26 V
